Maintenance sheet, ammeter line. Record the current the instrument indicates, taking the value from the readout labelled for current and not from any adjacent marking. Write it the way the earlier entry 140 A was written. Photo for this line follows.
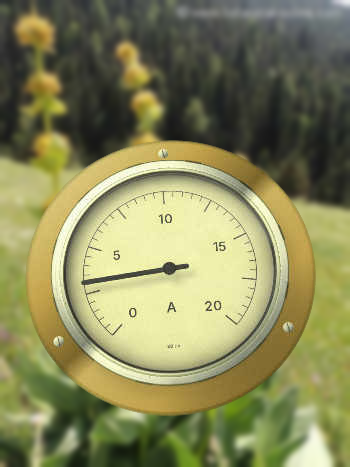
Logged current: 3 A
